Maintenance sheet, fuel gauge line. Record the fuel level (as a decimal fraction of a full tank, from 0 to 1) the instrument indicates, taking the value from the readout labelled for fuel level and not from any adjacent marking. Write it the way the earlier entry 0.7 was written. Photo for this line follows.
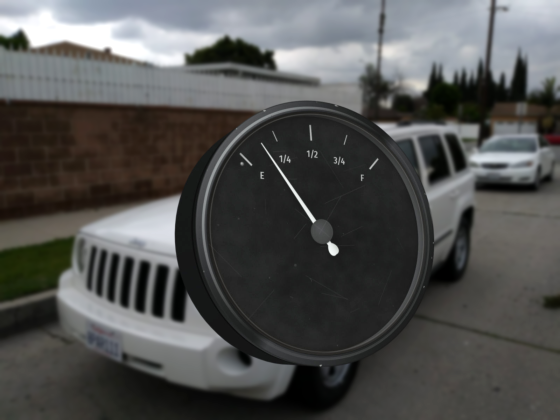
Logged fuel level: 0.125
